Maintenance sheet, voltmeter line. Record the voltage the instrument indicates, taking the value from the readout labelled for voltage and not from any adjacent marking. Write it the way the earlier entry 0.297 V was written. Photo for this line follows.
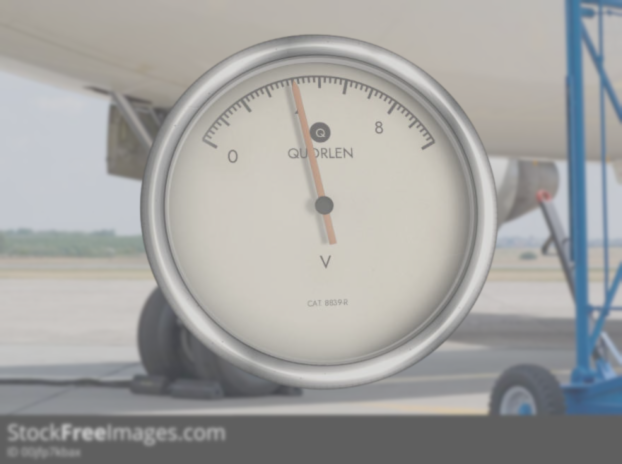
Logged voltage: 4 V
